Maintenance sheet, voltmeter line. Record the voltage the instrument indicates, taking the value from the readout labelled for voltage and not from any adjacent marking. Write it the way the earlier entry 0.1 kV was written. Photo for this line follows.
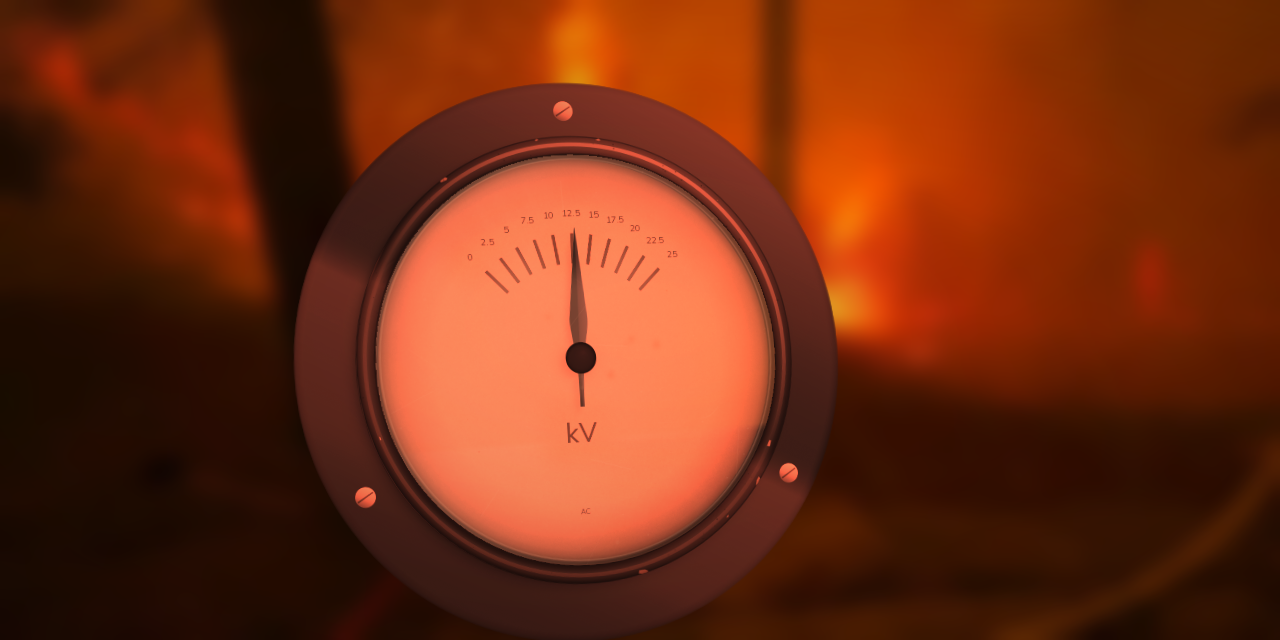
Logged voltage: 12.5 kV
